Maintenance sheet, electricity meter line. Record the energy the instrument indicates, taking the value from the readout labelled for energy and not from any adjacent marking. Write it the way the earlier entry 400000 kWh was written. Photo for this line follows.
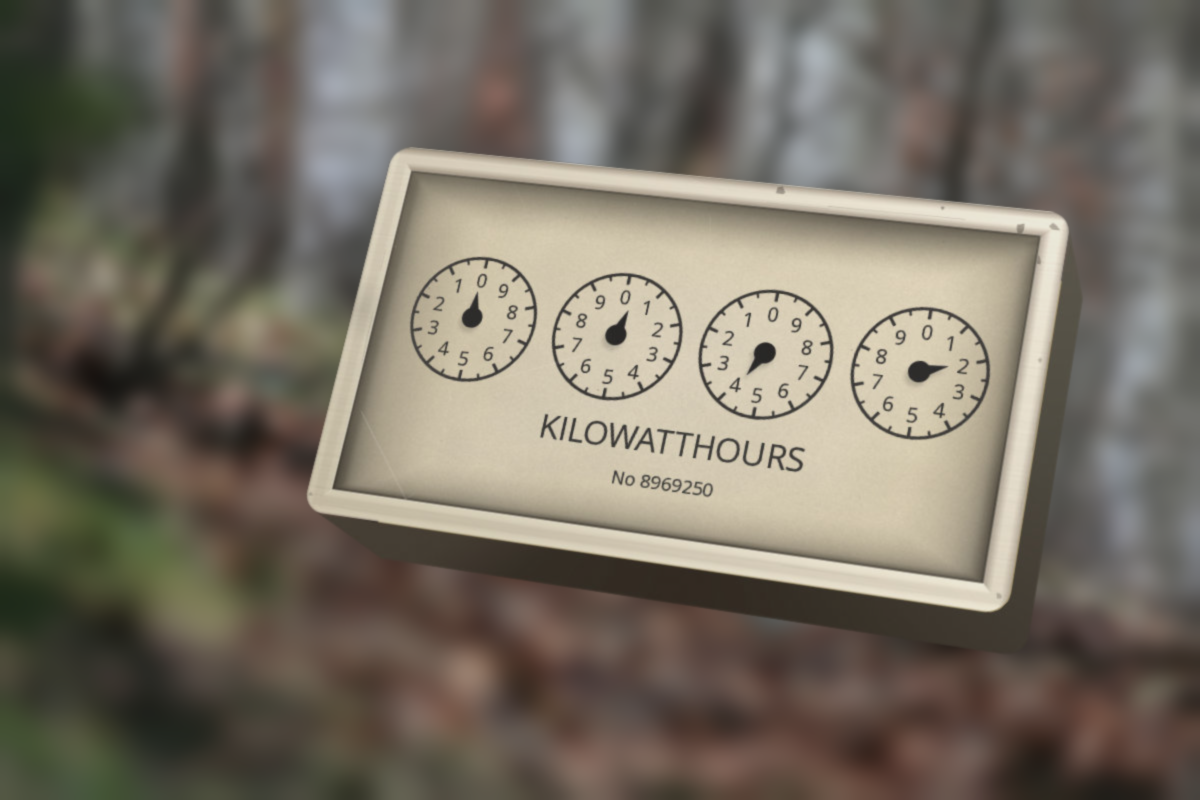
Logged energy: 42 kWh
